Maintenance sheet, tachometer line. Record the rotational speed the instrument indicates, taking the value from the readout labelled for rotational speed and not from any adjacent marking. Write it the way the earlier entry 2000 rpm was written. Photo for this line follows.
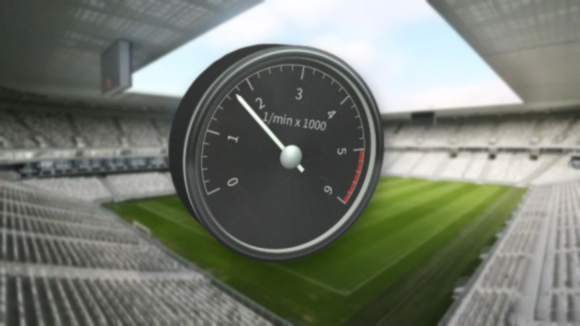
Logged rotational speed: 1700 rpm
